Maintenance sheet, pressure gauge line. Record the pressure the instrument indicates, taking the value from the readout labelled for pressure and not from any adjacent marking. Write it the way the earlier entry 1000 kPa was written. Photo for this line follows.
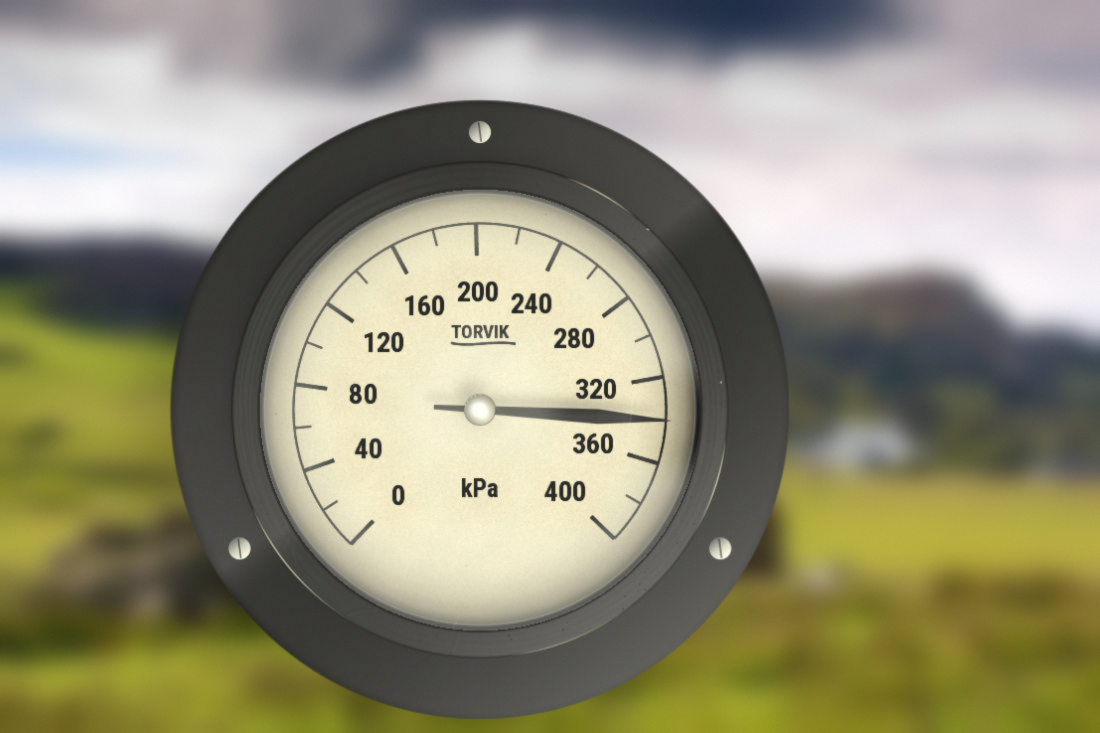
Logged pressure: 340 kPa
